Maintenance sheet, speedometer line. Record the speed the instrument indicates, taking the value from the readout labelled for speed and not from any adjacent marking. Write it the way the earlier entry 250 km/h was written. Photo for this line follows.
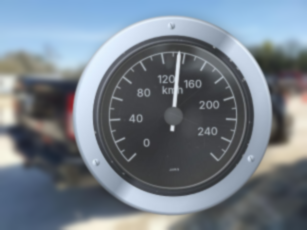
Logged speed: 135 km/h
